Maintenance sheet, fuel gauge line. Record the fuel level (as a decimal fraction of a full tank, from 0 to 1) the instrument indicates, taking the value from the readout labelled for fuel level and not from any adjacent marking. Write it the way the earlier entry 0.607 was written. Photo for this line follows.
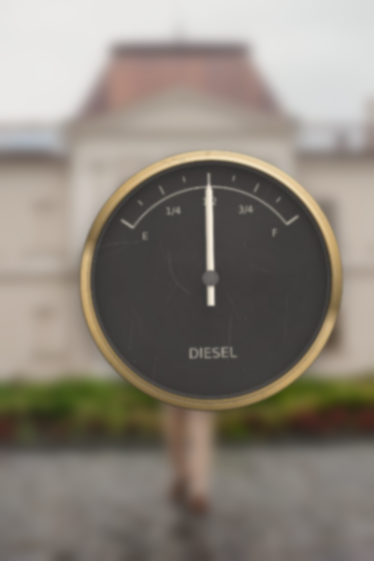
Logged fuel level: 0.5
